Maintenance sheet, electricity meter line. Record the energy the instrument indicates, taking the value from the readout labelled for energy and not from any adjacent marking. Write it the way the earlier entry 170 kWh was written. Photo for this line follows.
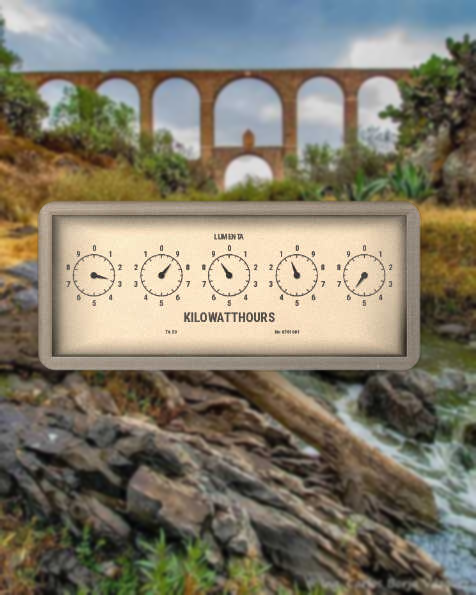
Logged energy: 28906 kWh
